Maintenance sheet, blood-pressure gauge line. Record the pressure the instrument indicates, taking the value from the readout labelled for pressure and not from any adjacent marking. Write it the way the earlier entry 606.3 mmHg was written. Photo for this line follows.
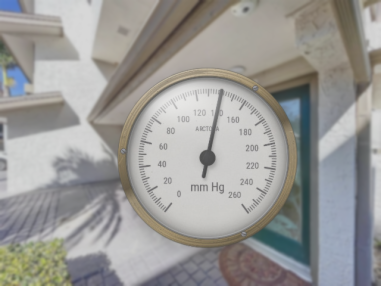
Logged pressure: 140 mmHg
